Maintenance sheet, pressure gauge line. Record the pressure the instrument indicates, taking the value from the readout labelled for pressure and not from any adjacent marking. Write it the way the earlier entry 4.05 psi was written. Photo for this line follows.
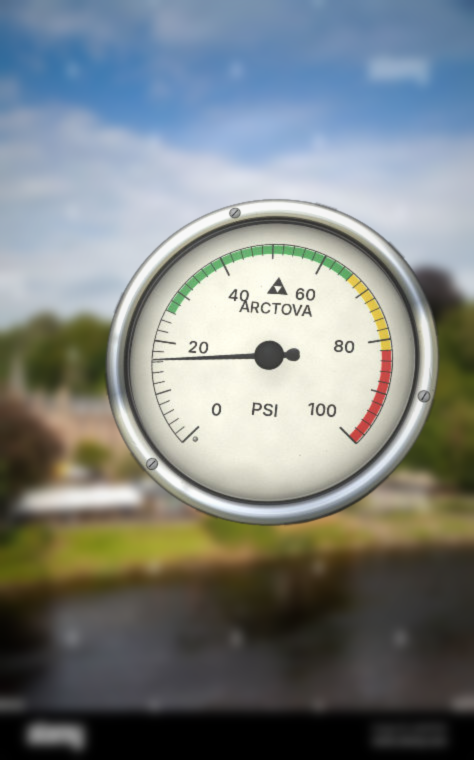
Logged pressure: 16 psi
